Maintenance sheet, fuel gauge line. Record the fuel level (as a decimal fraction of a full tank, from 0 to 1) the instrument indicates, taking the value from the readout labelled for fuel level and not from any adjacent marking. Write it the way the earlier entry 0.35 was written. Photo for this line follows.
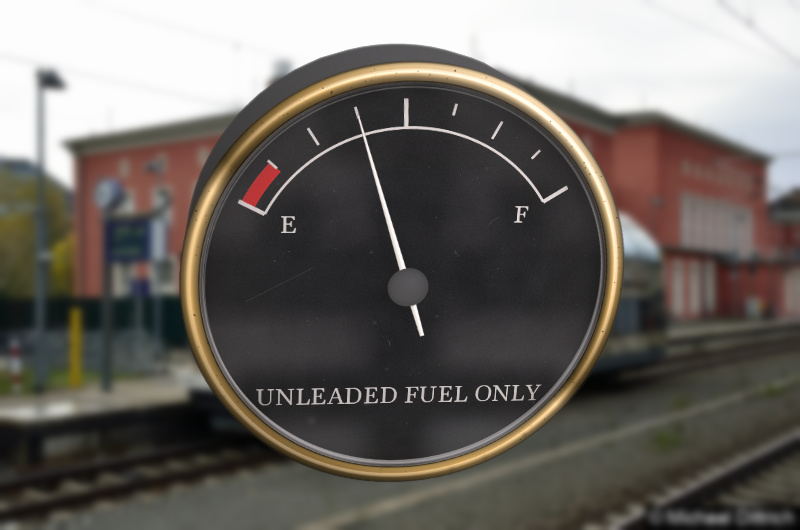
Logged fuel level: 0.375
